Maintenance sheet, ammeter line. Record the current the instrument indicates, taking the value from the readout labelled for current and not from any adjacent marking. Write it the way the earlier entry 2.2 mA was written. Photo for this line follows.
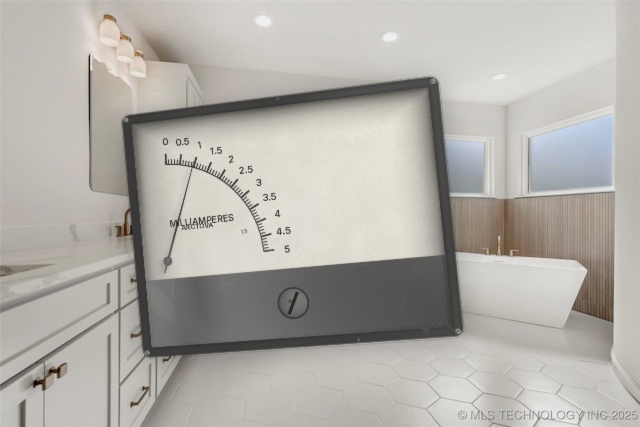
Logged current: 1 mA
